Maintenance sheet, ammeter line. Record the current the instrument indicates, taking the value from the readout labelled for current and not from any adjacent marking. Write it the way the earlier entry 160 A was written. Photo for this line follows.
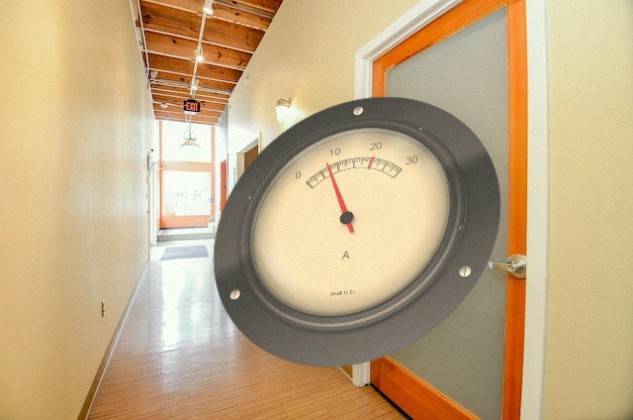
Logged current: 7.5 A
